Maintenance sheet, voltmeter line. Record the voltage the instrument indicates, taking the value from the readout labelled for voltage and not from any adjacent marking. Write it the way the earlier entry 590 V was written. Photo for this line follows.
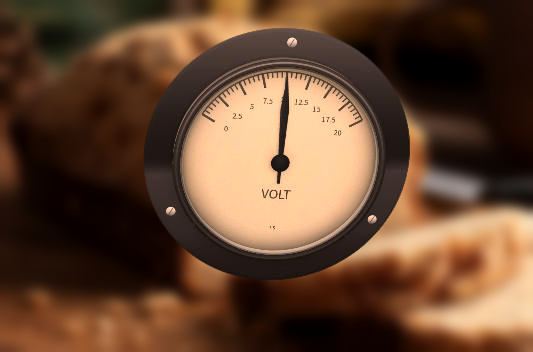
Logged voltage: 10 V
